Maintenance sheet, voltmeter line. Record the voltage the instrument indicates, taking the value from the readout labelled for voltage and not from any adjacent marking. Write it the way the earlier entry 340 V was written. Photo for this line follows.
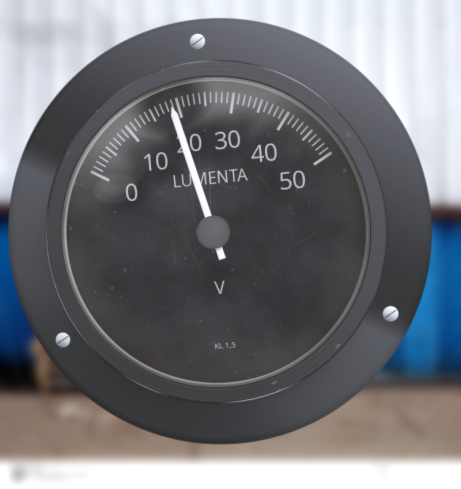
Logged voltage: 19 V
